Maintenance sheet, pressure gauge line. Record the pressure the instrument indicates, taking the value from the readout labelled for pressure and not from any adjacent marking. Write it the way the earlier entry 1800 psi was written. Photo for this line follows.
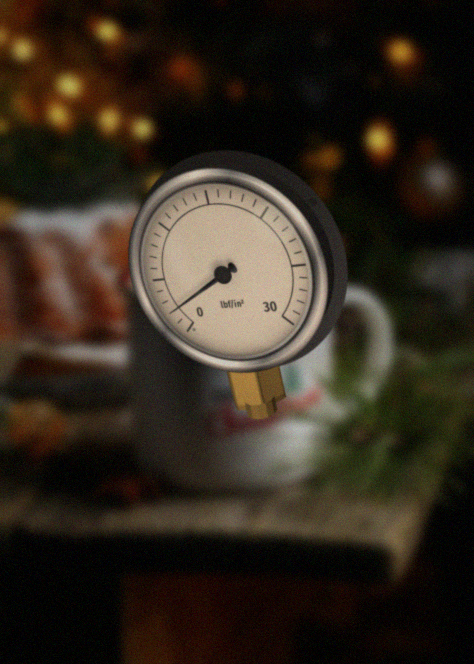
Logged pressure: 2 psi
